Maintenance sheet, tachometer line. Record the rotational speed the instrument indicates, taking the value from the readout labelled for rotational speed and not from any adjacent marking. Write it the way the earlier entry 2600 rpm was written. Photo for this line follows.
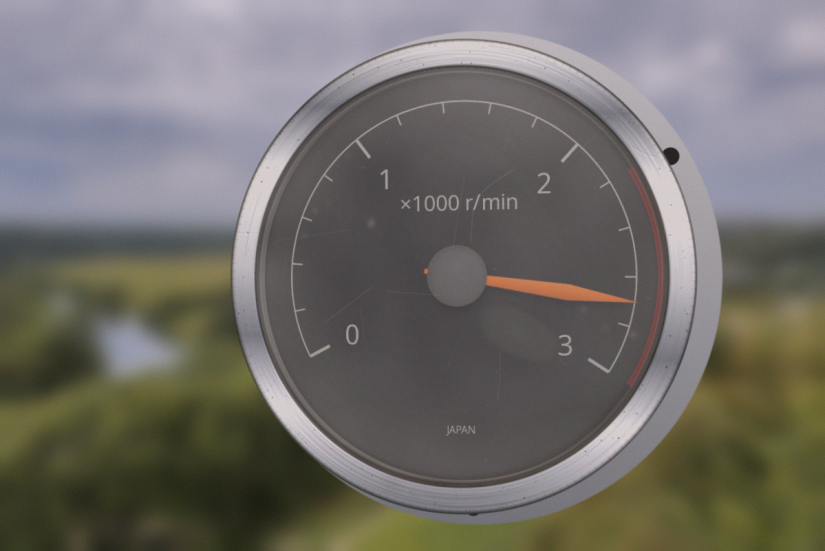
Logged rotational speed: 2700 rpm
